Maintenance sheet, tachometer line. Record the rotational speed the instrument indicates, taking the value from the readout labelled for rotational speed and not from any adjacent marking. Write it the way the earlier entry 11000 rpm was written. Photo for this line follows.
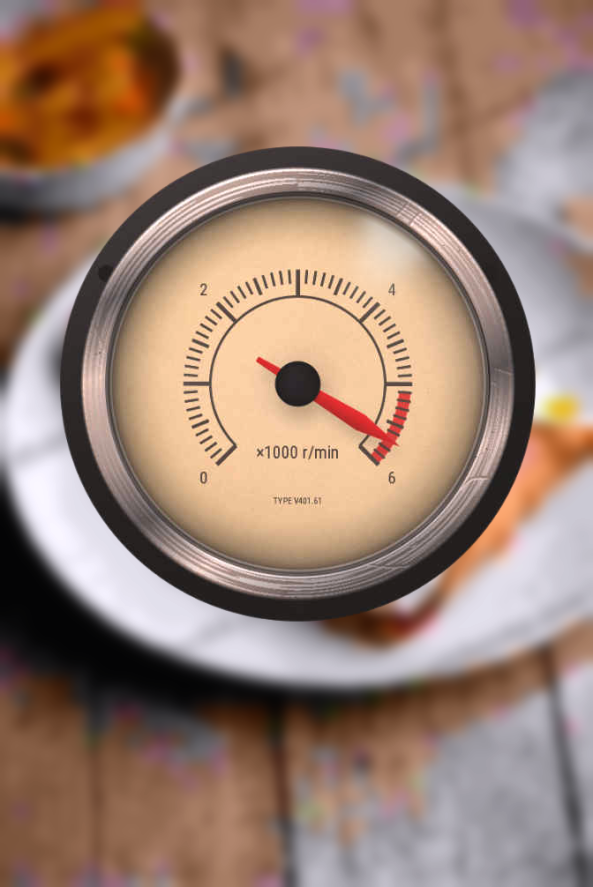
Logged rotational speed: 5700 rpm
